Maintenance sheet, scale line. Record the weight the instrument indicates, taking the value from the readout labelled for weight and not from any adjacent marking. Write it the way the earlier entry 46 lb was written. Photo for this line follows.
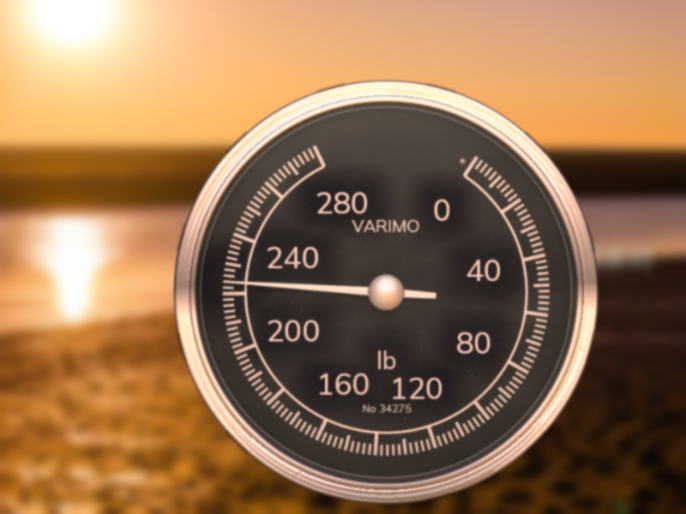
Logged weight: 224 lb
